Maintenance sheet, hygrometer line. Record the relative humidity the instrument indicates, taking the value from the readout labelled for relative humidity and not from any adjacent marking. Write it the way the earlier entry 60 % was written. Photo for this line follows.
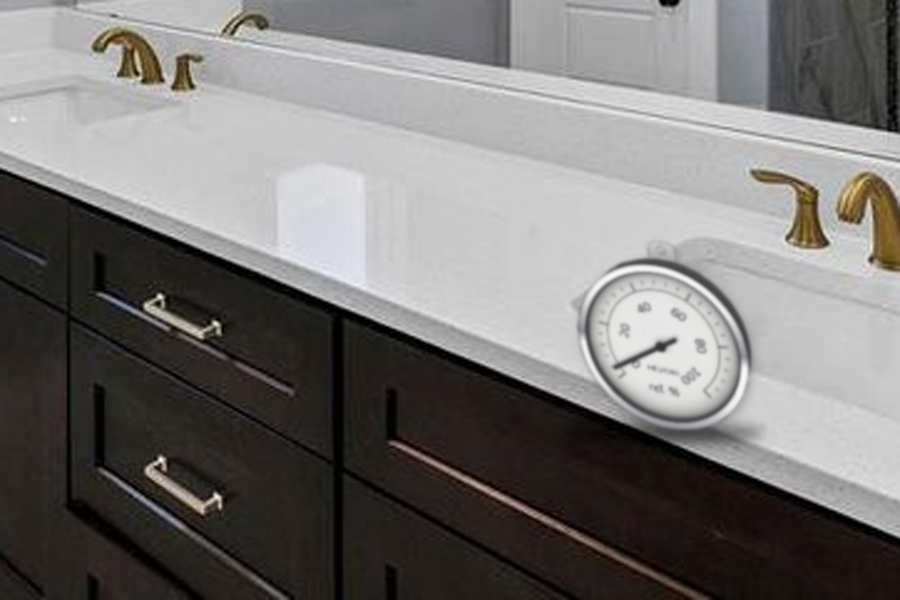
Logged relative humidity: 4 %
